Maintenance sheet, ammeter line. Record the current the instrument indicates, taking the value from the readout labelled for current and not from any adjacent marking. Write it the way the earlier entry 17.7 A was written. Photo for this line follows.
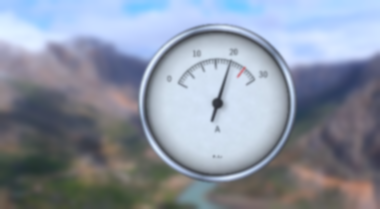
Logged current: 20 A
